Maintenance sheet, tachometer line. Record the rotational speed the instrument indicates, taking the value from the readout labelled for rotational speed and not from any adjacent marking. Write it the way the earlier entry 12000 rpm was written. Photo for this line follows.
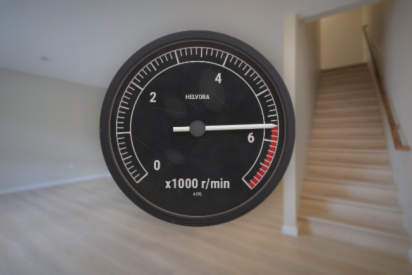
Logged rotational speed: 5700 rpm
